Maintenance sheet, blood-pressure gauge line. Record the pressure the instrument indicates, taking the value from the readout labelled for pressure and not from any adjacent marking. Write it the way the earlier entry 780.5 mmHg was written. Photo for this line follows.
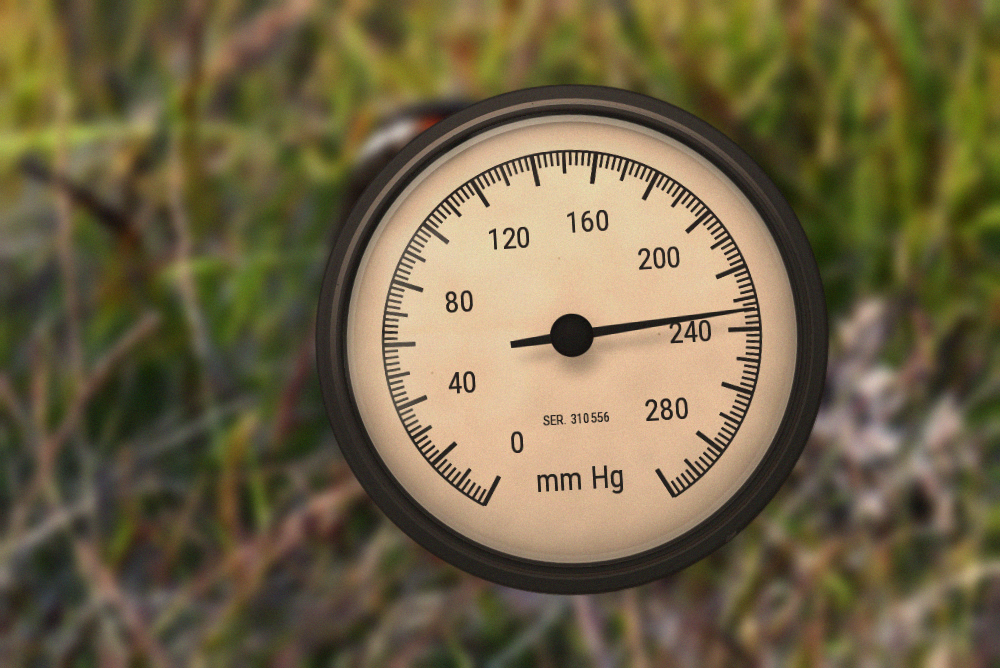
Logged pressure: 234 mmHg
